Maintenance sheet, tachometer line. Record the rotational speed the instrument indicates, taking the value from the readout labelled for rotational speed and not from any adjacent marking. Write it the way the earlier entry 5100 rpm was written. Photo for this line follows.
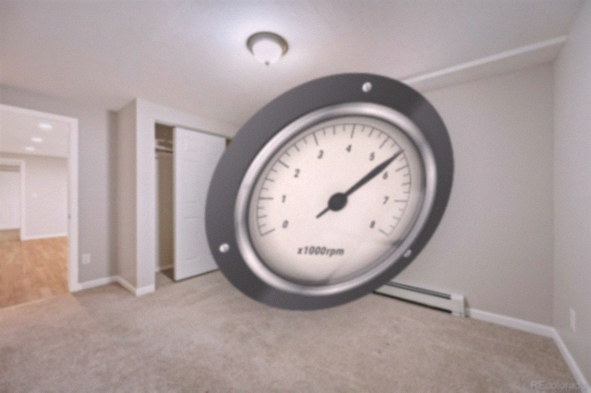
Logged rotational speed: 5500 rpm
